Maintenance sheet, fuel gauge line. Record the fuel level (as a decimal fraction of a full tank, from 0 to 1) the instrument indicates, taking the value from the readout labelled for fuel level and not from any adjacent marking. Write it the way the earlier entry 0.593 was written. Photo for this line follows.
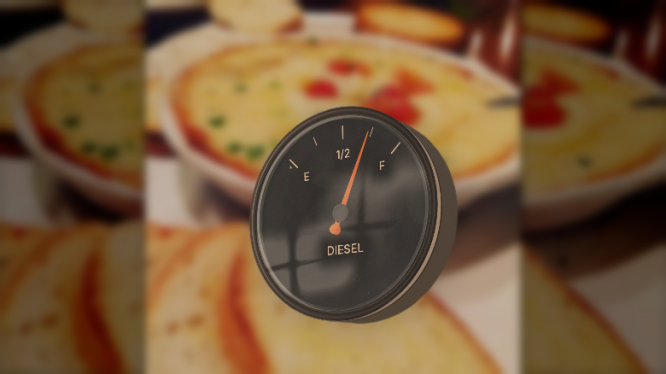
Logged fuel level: 0.75
